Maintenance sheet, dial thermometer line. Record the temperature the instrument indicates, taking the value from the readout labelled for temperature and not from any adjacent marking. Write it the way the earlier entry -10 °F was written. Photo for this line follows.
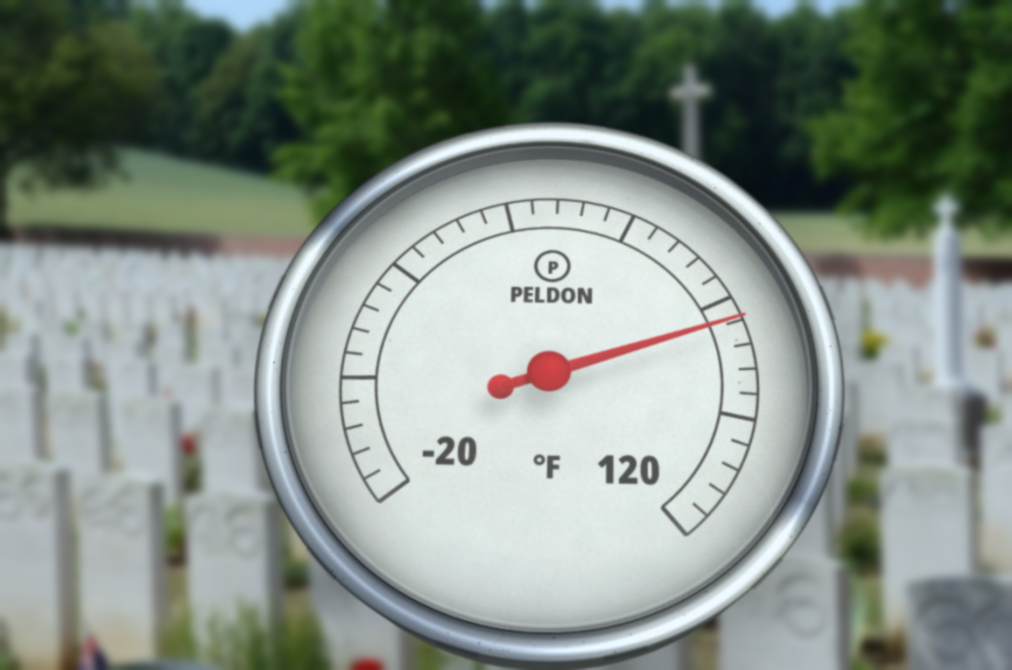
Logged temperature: 84 °F
